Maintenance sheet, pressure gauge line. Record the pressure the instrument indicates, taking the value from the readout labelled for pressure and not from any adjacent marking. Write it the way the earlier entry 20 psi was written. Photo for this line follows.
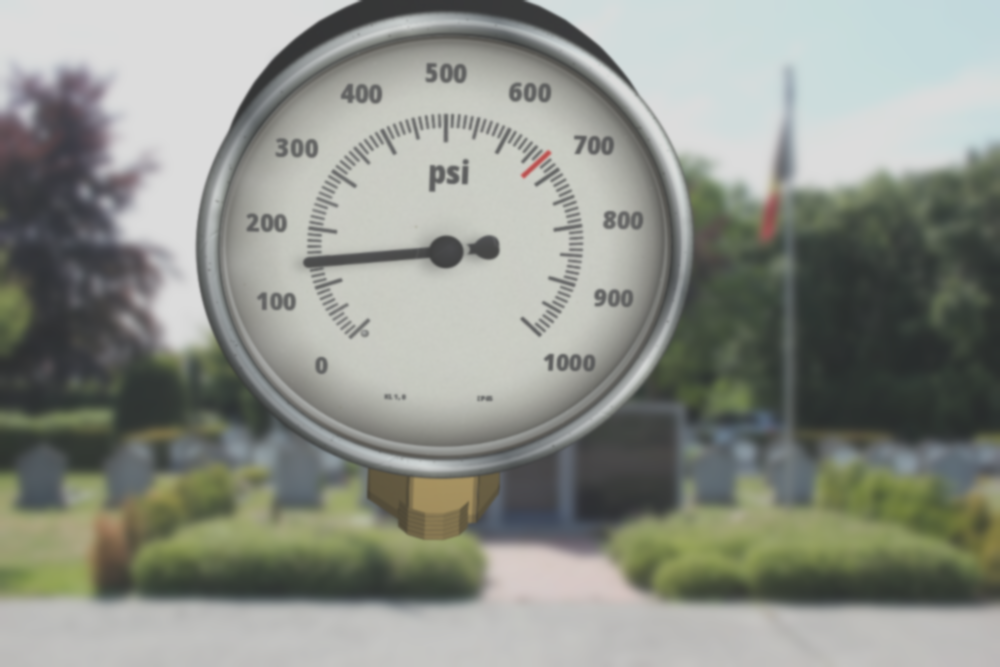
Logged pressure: 150 psi
